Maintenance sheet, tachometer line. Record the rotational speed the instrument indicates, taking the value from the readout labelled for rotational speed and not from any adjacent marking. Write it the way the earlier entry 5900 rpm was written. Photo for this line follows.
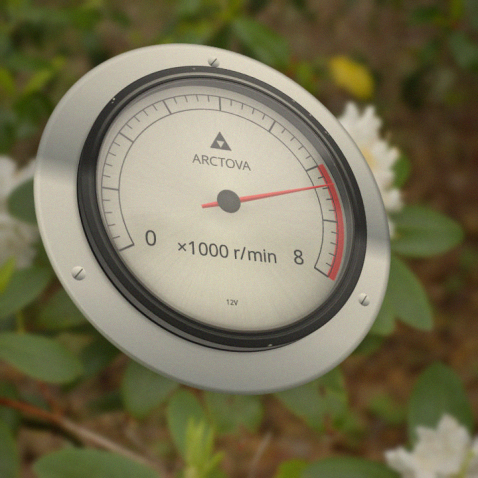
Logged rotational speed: 6400 rpm
